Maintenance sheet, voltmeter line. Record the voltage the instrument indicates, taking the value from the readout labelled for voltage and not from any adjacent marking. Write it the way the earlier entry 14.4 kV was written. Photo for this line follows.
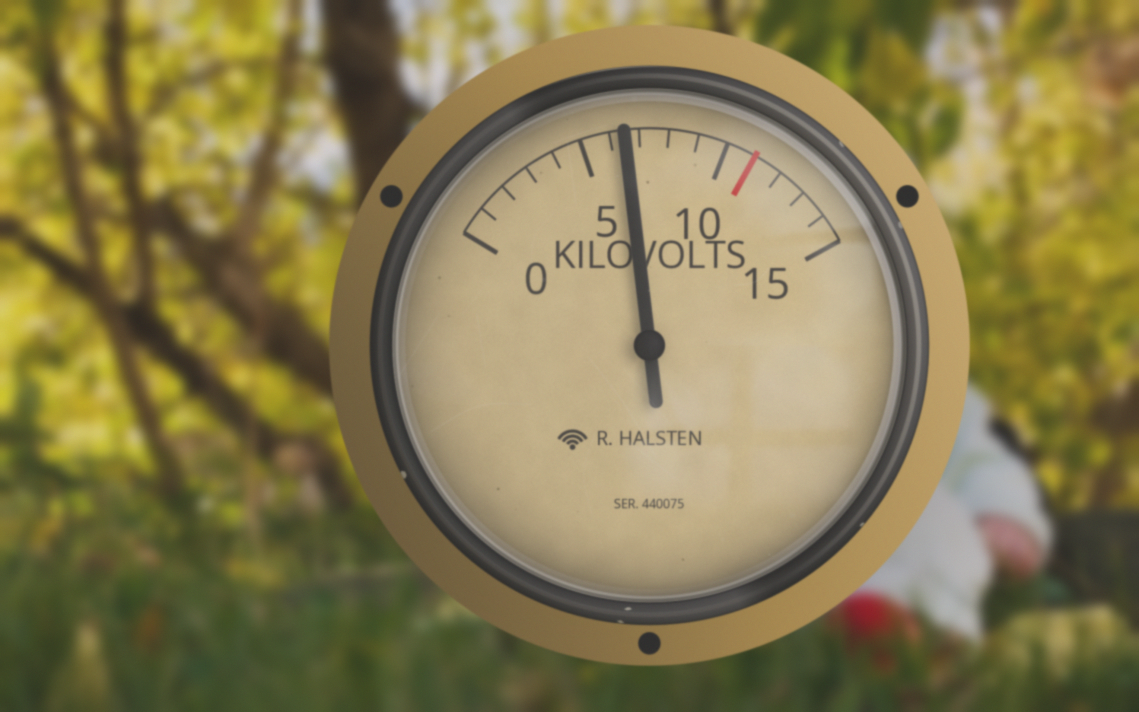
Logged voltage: 6.5 kV
